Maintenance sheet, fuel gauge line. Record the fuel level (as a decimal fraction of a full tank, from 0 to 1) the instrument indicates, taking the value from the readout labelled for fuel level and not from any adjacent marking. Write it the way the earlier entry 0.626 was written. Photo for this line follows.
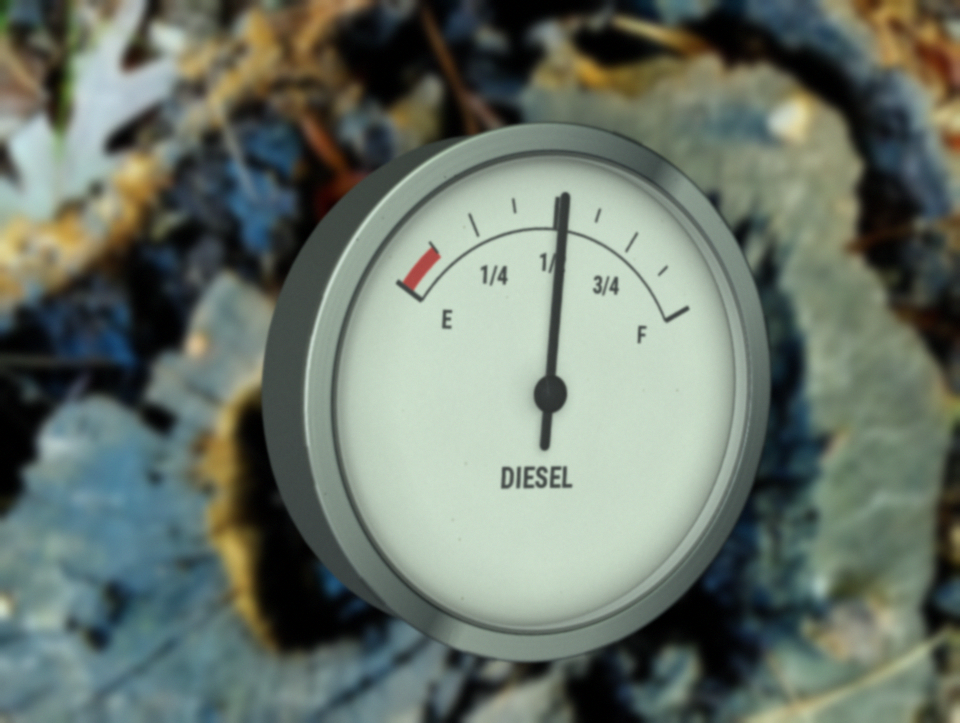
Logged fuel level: 0.5
